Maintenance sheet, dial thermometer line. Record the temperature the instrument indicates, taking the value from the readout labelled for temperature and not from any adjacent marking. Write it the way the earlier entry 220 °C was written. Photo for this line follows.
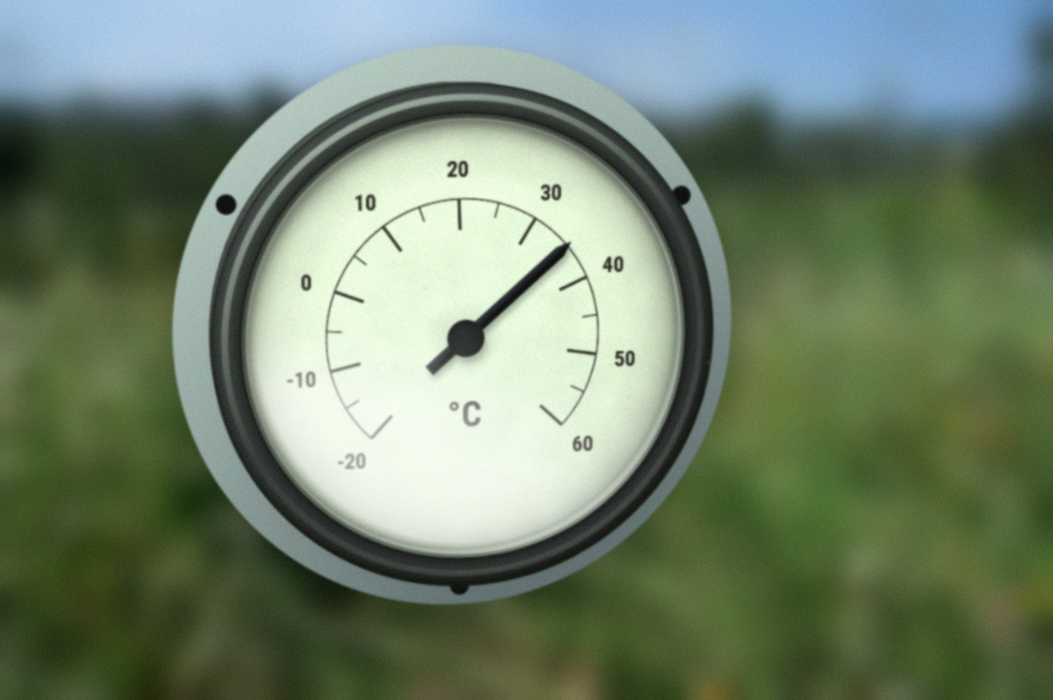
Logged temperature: 35 °C
